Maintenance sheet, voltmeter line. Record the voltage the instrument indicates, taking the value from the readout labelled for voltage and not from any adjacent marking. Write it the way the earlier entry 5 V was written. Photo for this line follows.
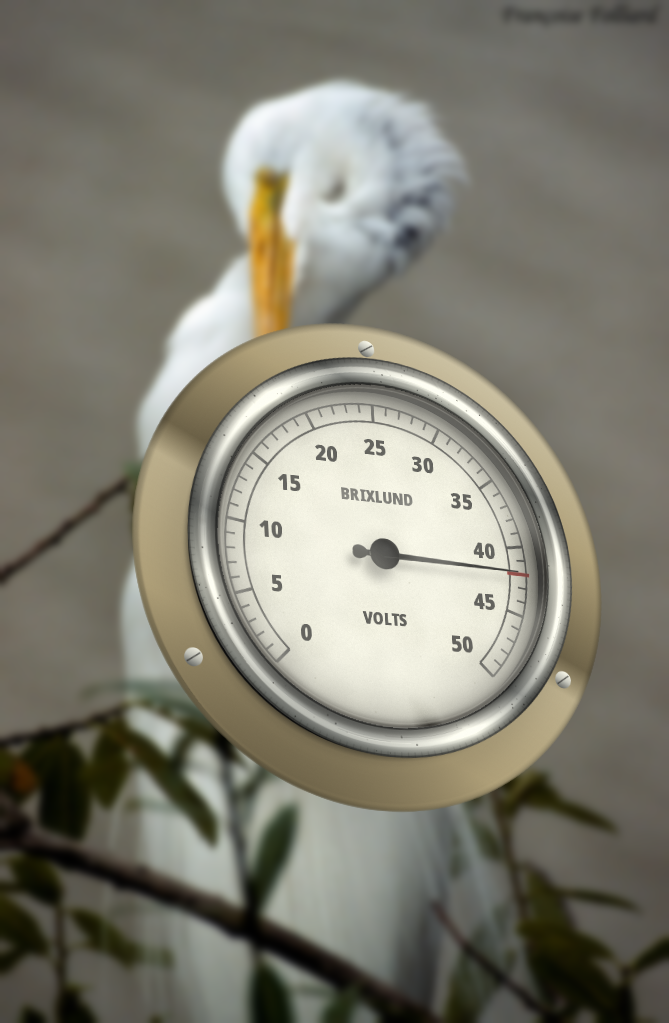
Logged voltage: 42 V
